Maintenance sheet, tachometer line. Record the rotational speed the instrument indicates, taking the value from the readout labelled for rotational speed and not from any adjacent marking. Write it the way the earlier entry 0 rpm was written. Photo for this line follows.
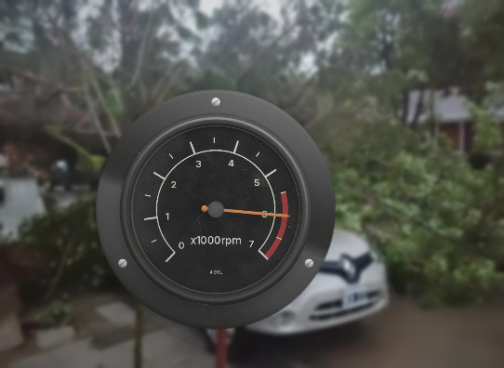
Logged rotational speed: 6000 rpm
